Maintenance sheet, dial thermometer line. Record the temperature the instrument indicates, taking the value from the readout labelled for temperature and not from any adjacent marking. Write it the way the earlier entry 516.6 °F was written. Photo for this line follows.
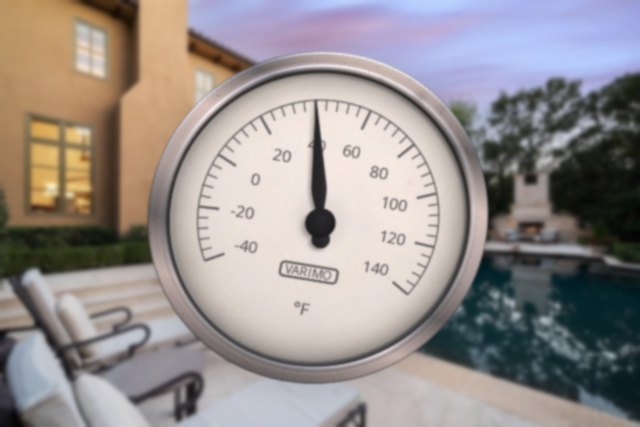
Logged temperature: 40 °F
